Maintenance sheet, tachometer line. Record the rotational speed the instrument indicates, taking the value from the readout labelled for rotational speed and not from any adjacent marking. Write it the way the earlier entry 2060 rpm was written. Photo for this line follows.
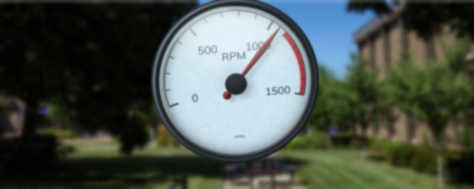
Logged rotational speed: 1050 rpm
